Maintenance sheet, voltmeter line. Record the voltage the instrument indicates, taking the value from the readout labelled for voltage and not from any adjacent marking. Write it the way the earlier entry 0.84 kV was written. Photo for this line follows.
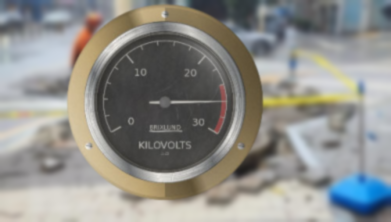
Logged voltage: 26 kV
